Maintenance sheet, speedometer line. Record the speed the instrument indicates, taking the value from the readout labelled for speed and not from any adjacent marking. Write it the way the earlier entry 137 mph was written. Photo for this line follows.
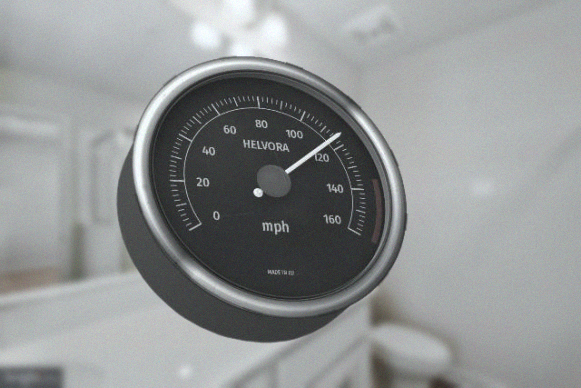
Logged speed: 116 mph
